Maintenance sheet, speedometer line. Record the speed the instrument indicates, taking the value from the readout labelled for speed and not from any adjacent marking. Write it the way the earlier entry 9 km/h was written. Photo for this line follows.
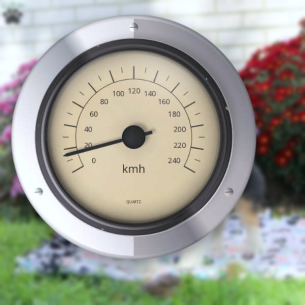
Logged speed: 15 km/h
